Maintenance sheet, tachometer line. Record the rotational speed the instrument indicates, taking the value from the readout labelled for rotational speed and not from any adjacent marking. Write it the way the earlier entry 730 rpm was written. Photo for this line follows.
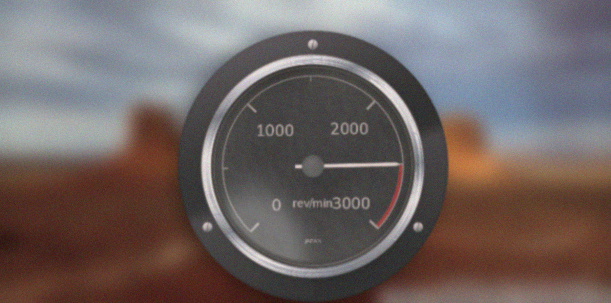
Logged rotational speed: 2500 rpm
